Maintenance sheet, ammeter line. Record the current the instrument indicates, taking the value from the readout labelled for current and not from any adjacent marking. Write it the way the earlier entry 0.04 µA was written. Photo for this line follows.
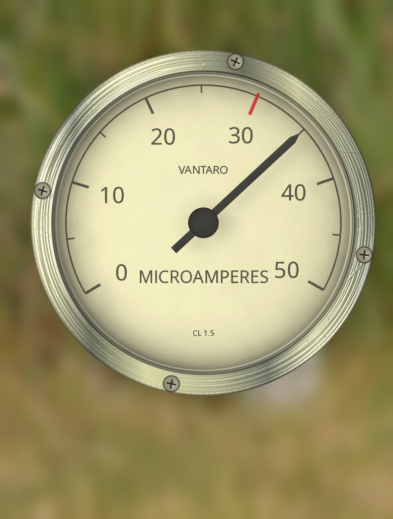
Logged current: 35 µA
